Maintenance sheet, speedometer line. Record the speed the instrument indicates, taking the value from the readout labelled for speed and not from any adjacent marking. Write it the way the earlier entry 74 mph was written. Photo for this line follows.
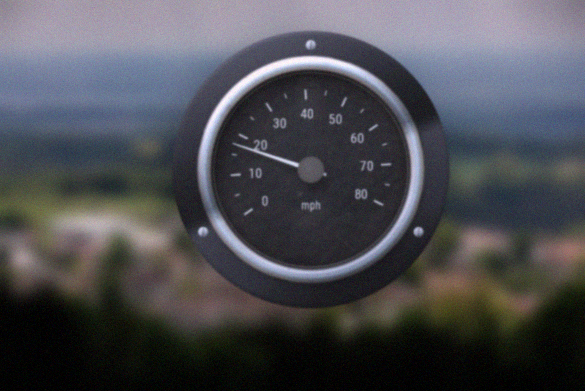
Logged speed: 17.5 mph
